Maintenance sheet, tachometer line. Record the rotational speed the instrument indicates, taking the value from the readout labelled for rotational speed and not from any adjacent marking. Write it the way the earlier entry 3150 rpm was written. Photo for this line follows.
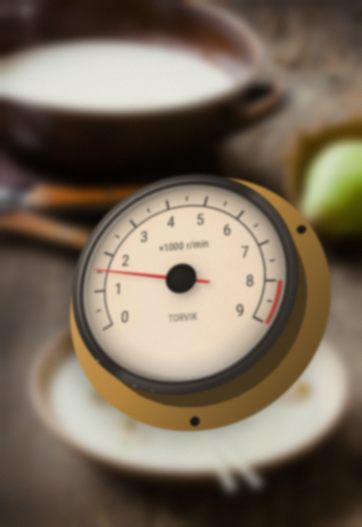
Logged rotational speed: 1500 rpm
